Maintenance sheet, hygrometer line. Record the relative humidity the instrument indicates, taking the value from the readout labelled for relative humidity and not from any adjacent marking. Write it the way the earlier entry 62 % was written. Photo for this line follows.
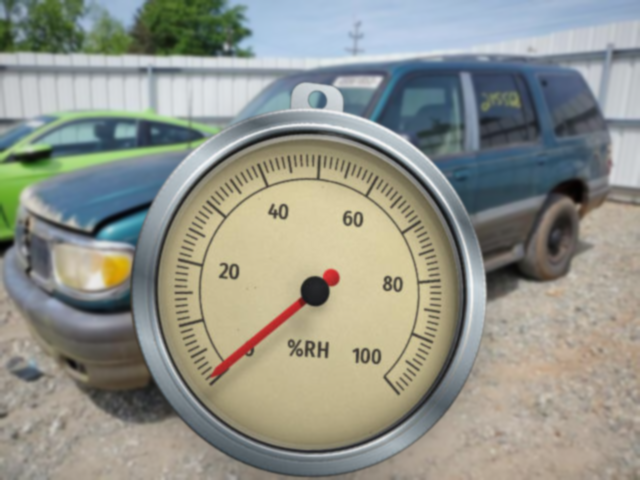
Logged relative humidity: 1 %
